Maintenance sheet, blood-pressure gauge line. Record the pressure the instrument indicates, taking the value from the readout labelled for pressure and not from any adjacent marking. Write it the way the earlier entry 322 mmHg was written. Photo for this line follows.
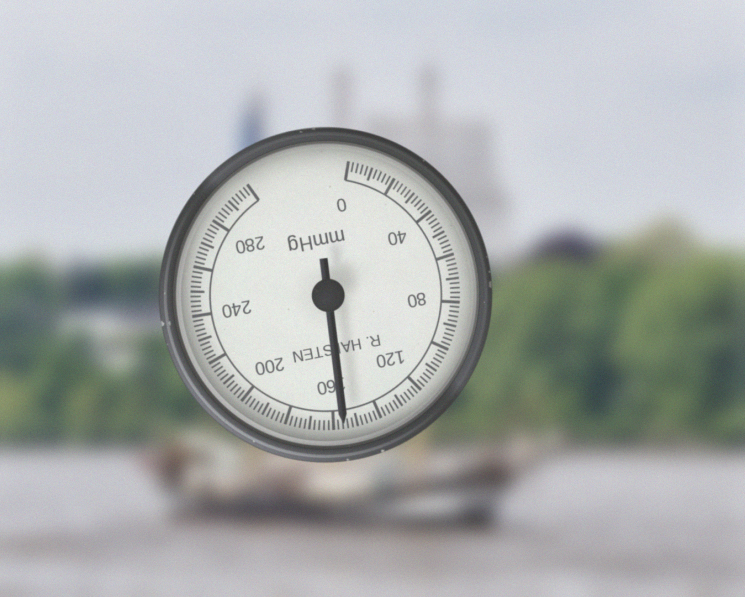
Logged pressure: 156 mmHg
